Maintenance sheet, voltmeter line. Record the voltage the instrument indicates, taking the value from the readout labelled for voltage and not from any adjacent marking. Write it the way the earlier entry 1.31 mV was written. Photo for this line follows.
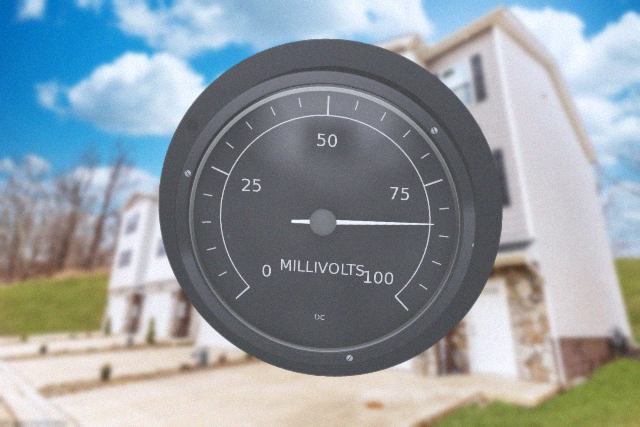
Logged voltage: 82.5 mV
